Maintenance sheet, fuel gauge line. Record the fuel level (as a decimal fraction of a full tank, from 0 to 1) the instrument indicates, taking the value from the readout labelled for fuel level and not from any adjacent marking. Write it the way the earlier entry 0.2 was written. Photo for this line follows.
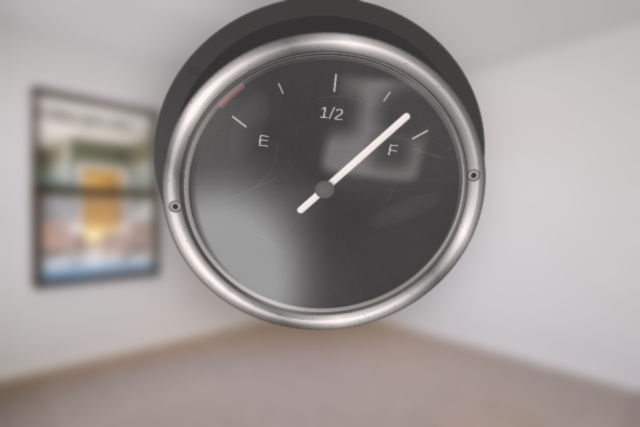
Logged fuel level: 0.875
